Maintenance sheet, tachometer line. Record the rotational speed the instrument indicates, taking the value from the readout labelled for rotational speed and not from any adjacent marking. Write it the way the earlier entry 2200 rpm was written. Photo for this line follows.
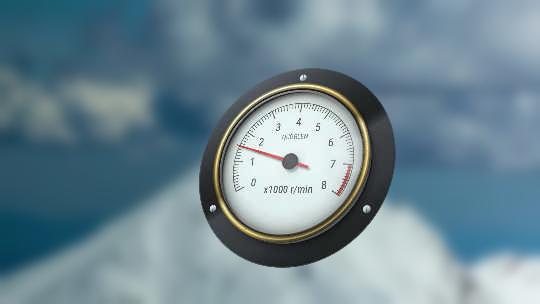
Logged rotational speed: 1500 rpm
